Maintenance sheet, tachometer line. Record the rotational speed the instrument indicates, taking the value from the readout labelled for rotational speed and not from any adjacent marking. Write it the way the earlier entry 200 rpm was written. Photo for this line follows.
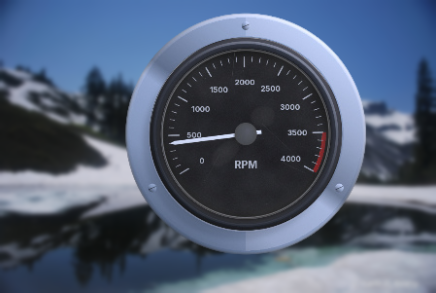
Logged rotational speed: 400 rpm
